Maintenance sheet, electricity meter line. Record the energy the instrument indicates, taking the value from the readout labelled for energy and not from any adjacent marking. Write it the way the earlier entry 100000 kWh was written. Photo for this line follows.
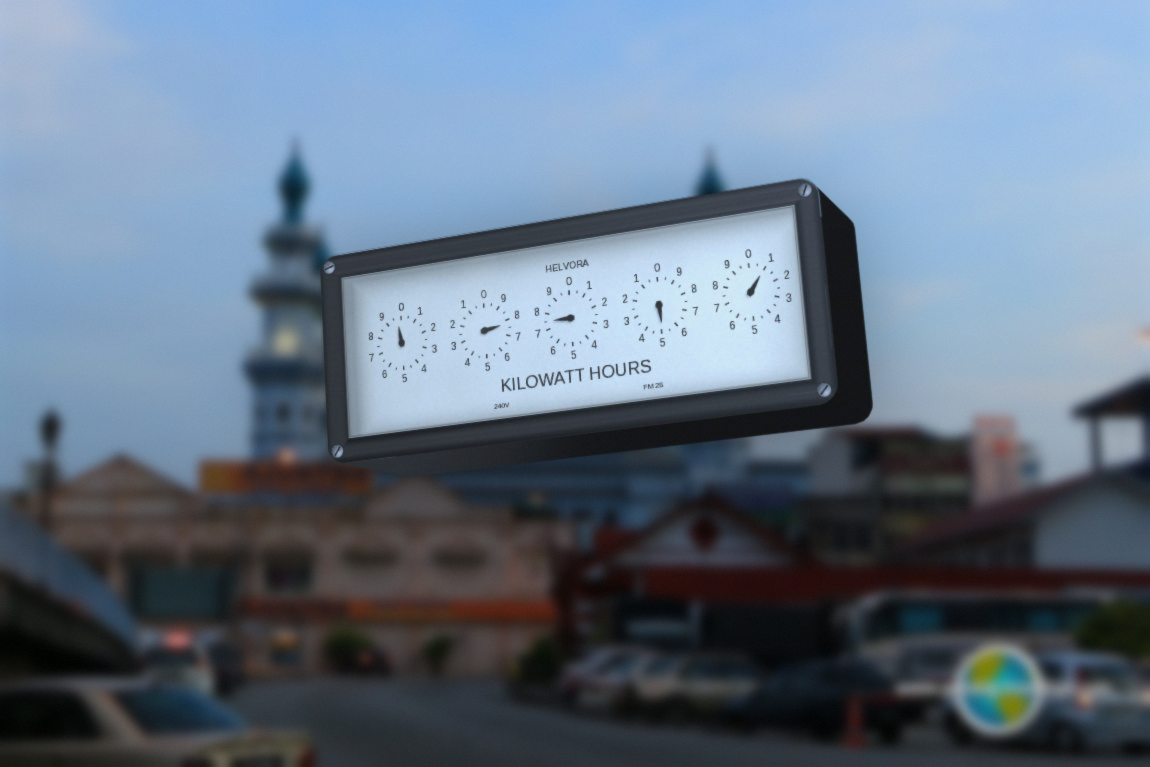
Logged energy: 97751 kWh
